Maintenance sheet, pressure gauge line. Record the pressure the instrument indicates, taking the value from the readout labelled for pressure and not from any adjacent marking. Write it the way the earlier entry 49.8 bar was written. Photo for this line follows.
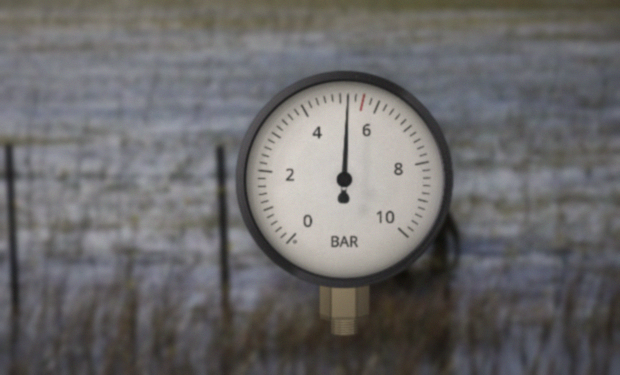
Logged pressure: 5.2 bar
